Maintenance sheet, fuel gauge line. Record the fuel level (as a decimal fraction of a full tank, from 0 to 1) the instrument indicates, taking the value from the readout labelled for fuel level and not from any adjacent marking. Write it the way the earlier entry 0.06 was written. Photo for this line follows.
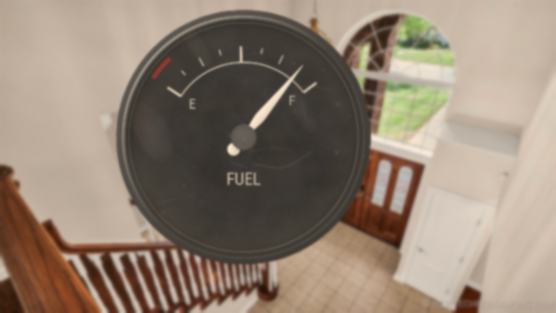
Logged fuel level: 0.875
